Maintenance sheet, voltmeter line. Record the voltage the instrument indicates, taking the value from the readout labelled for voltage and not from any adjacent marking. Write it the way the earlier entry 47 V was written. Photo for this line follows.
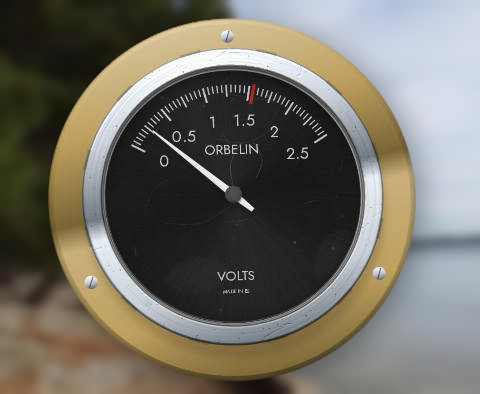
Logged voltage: 0.25 V
